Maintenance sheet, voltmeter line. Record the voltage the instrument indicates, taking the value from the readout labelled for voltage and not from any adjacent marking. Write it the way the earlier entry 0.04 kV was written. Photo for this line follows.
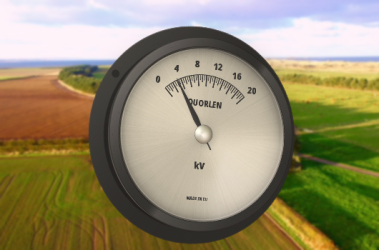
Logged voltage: 3 kV
